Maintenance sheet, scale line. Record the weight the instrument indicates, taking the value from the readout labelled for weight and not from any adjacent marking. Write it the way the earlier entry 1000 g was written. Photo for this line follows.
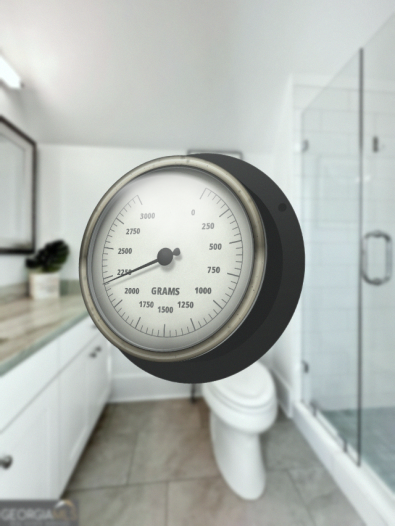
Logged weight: 2200 g
